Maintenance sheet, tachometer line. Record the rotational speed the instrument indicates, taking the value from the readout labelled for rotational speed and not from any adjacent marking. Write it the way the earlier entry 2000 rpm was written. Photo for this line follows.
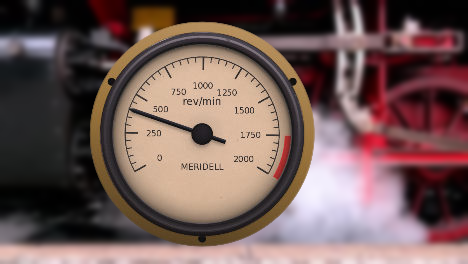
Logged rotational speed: 400 rpm
